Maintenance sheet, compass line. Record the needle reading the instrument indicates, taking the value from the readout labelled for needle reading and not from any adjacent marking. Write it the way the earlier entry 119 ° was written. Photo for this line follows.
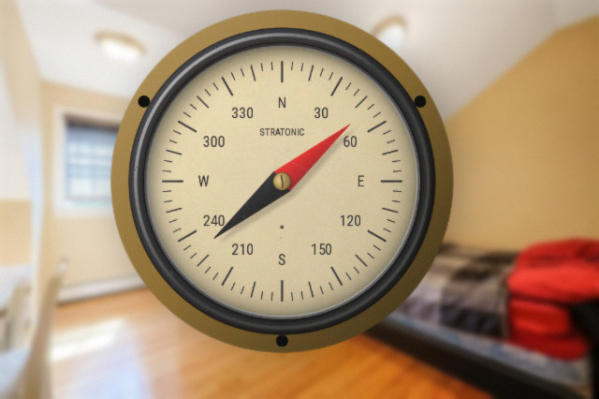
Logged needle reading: 50 °
